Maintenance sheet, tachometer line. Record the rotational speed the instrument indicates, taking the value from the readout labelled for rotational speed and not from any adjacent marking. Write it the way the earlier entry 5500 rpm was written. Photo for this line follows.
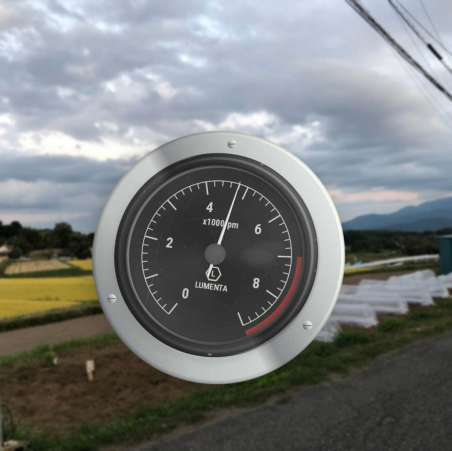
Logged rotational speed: 4800 rpm
